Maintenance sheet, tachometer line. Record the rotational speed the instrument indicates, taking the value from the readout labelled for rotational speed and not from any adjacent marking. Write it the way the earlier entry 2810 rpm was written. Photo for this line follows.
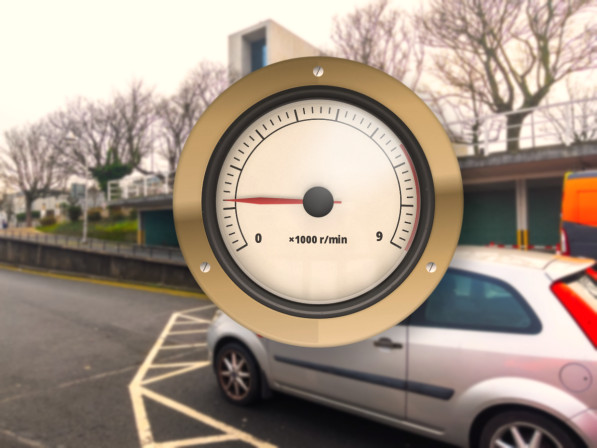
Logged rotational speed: 1200 rpm
